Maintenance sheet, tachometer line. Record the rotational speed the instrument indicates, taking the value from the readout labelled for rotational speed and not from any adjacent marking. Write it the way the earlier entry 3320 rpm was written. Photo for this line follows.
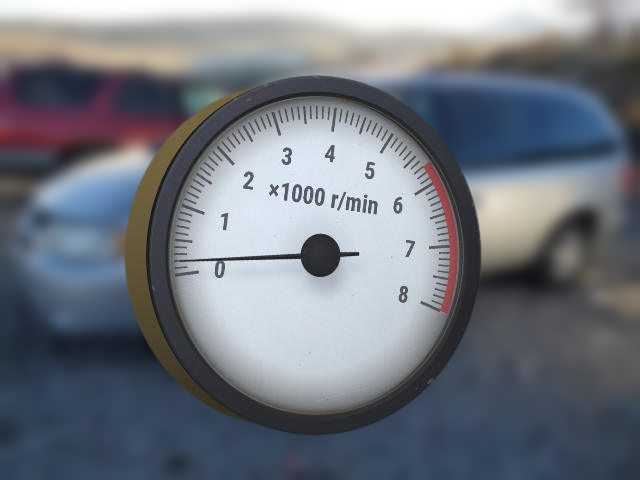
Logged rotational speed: 200 rpm
